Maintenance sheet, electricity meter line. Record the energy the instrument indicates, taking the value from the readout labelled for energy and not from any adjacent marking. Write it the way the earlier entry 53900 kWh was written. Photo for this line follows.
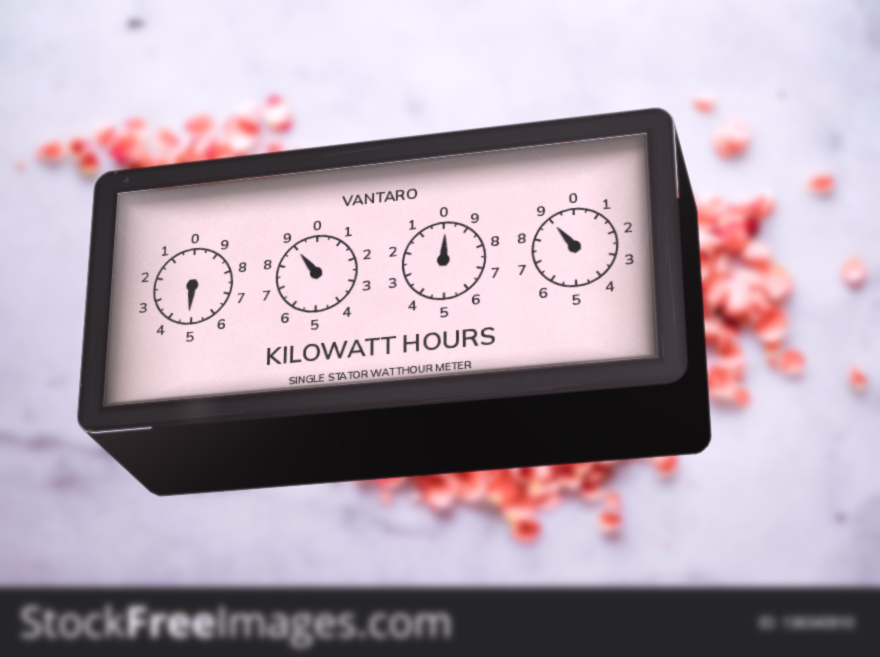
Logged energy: 4899 kWh
